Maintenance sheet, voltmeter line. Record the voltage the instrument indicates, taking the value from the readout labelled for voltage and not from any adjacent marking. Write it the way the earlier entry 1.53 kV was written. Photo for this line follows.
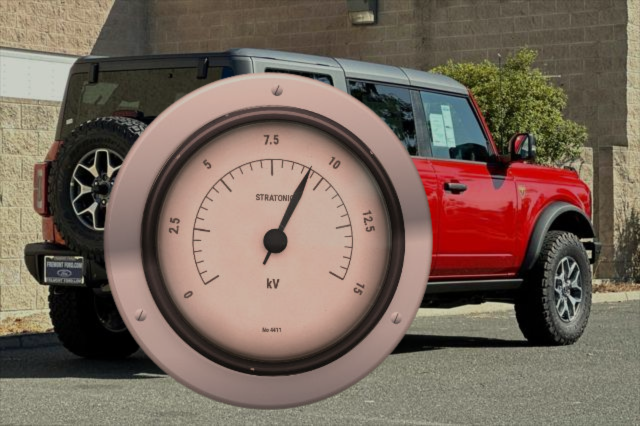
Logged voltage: 9.25 kV
